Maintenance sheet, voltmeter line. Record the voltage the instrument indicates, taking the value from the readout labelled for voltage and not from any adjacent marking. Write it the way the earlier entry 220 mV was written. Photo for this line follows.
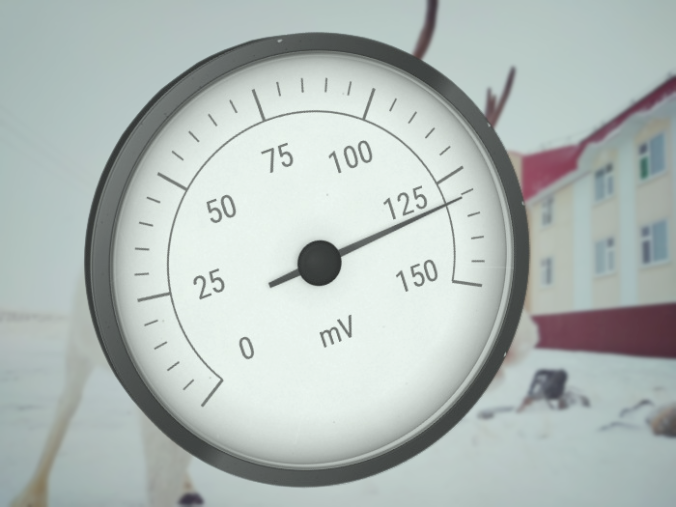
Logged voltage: 130 mV
